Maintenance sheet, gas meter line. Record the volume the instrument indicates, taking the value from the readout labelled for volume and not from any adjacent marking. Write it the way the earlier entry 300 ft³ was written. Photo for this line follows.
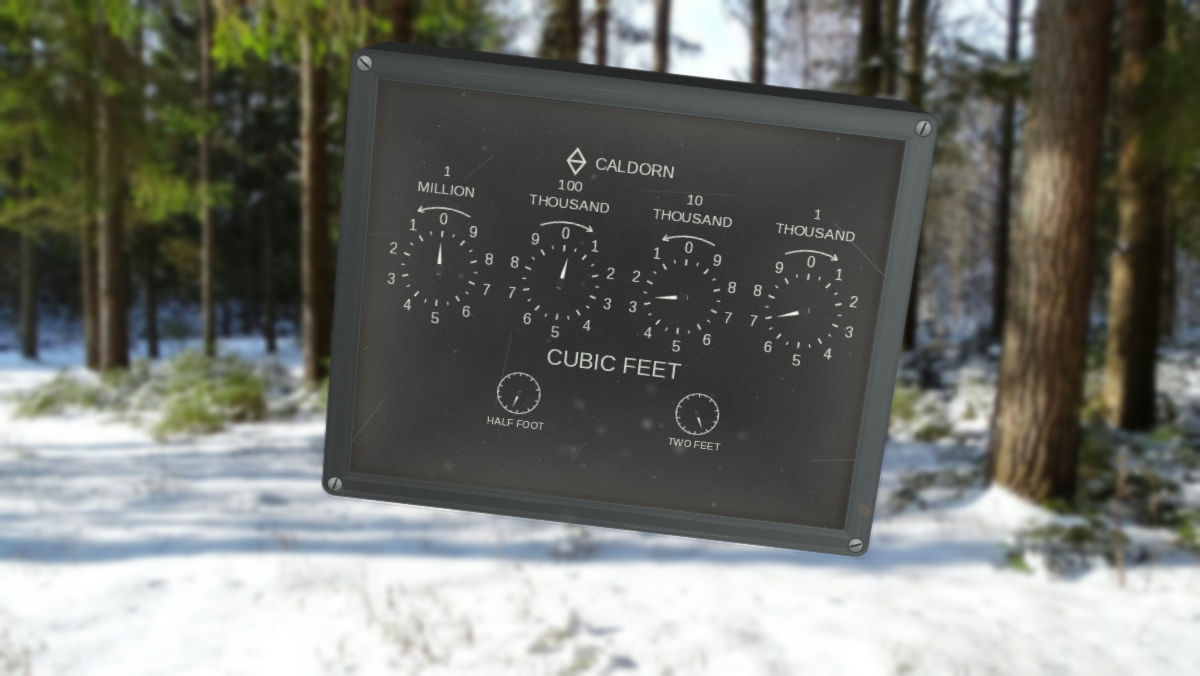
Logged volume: 2700 ft³
